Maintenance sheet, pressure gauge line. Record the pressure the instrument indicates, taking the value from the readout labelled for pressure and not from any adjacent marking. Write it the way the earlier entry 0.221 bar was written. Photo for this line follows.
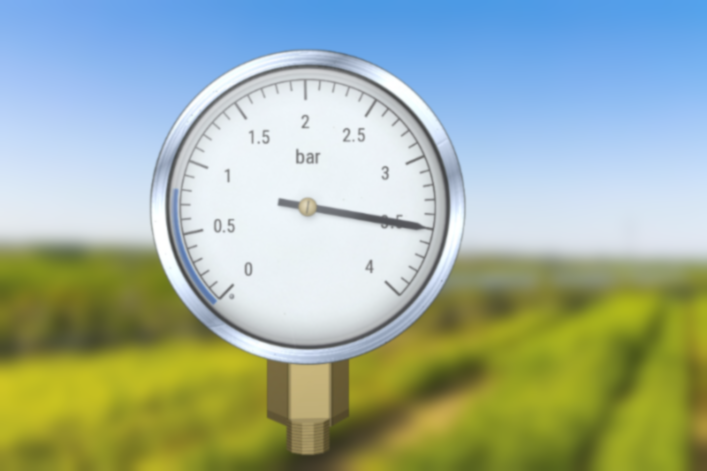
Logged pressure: 3.5 bar
